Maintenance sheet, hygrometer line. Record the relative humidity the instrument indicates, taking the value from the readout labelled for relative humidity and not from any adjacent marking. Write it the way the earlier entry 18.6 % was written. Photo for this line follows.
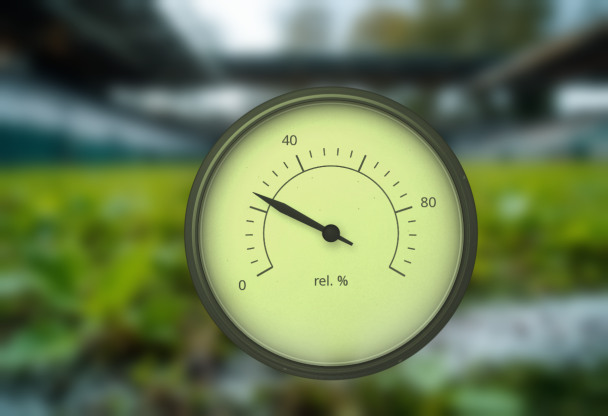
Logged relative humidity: 24 %
